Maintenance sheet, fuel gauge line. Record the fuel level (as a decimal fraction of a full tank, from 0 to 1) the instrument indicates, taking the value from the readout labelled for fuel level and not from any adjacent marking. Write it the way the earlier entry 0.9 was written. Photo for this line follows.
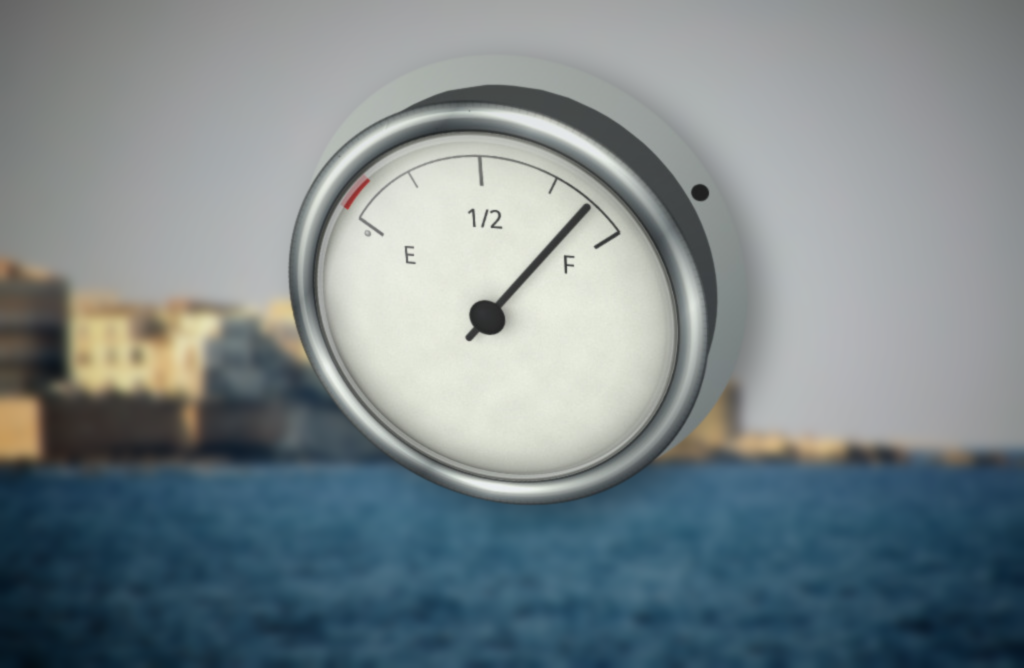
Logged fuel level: 0.875
